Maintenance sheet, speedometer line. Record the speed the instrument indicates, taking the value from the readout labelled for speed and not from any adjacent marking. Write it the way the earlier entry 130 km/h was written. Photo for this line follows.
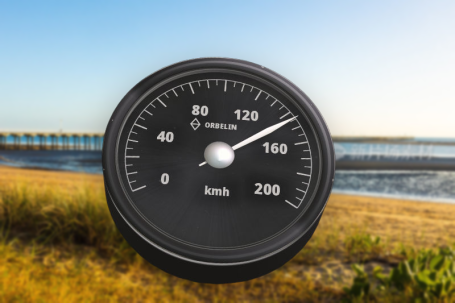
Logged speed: 145 km/h
